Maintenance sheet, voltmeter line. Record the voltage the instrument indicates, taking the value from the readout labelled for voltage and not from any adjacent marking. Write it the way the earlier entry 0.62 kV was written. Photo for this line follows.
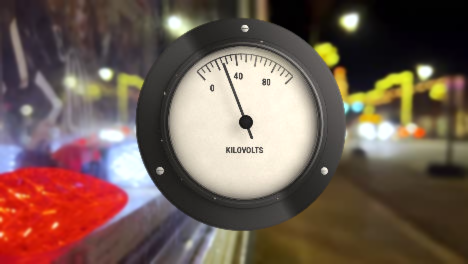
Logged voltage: 25 kV
